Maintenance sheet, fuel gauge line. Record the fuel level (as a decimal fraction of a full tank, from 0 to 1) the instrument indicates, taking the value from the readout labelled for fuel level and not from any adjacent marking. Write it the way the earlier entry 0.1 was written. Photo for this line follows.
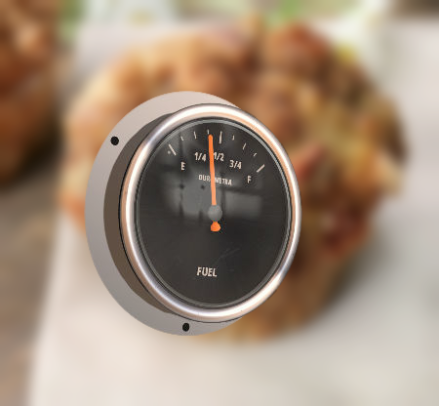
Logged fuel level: 0.375
